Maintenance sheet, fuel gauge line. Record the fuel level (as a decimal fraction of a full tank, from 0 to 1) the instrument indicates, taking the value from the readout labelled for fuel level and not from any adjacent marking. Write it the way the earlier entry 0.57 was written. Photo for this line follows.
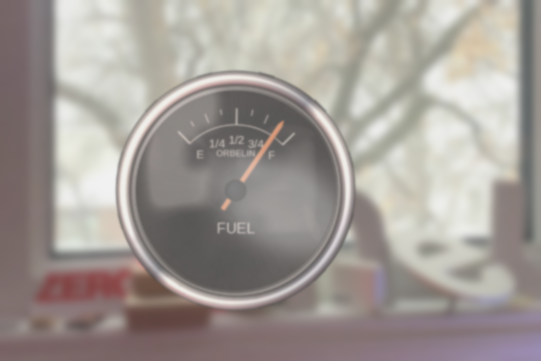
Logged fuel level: 0.875
